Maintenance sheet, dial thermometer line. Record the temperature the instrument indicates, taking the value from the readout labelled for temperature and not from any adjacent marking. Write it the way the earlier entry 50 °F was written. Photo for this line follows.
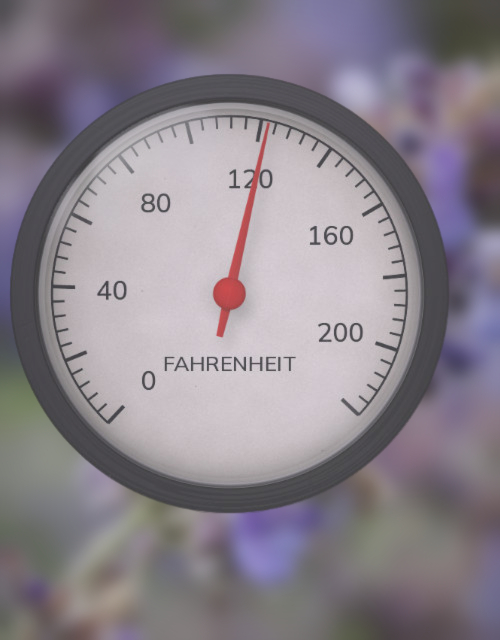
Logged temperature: 122 °F
